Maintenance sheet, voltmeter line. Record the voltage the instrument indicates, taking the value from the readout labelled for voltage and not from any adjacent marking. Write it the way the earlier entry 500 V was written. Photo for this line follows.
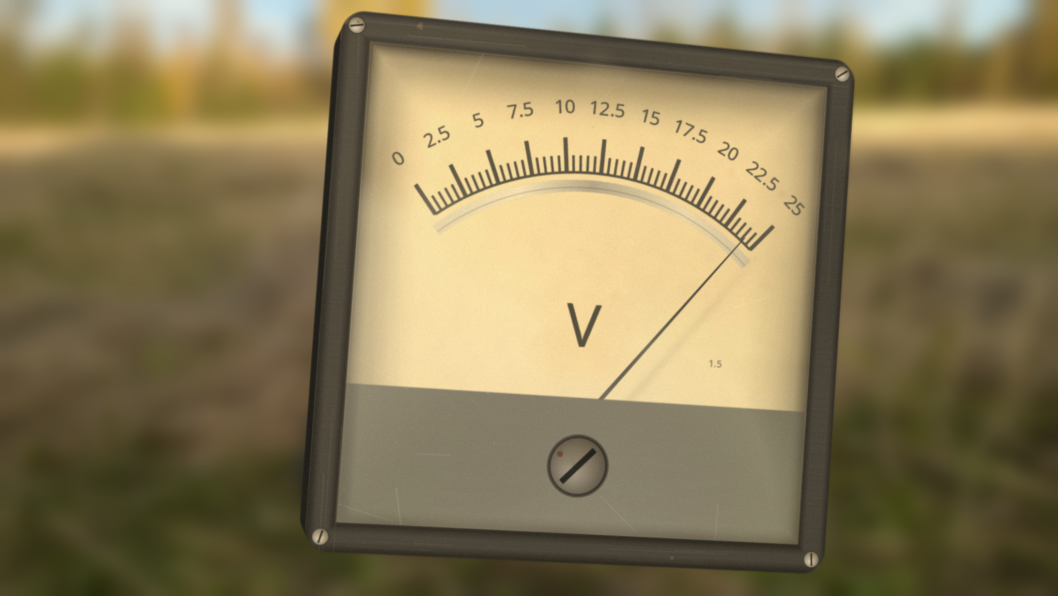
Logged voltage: 24 V
